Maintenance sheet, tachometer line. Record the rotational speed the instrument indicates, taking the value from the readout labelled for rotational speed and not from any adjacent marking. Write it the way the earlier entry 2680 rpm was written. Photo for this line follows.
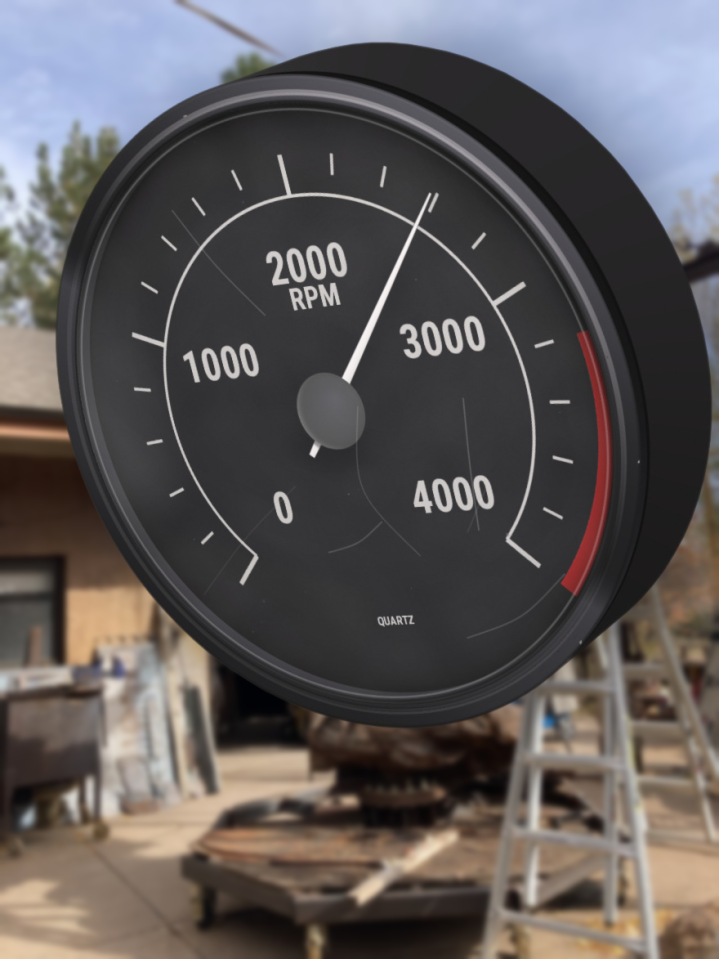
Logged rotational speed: 2600 rpm
